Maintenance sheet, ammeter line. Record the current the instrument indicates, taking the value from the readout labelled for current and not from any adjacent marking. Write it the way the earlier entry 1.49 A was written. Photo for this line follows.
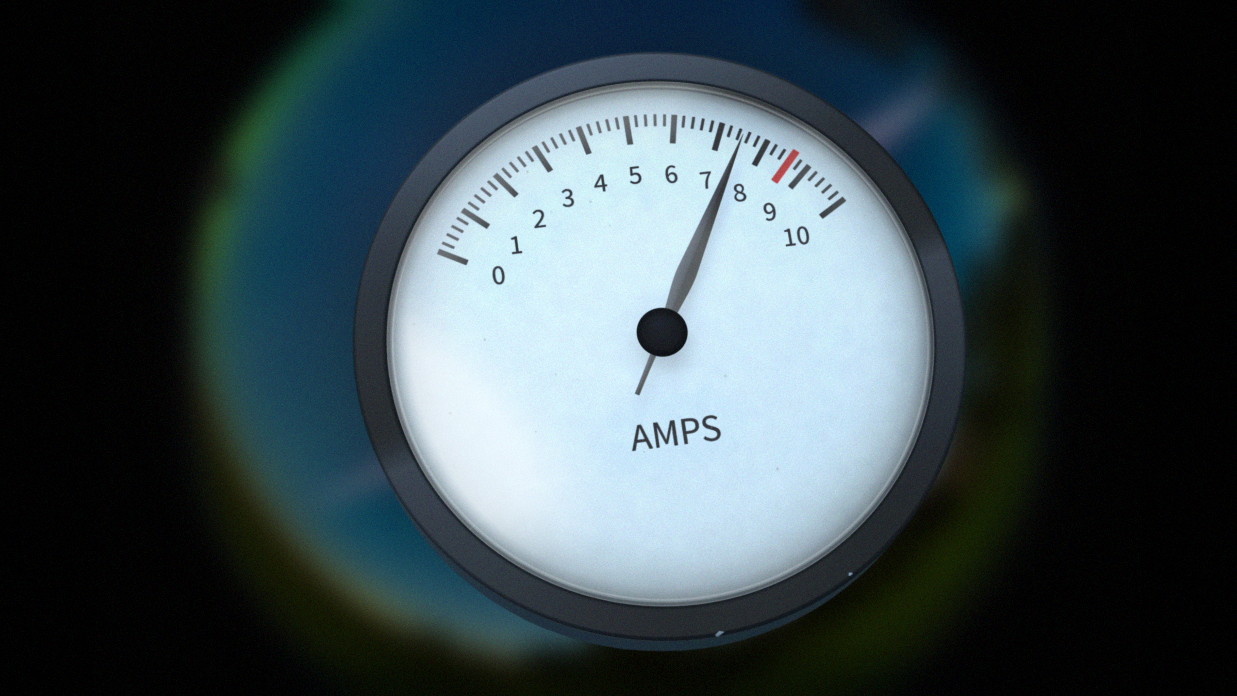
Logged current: 7.5 A
